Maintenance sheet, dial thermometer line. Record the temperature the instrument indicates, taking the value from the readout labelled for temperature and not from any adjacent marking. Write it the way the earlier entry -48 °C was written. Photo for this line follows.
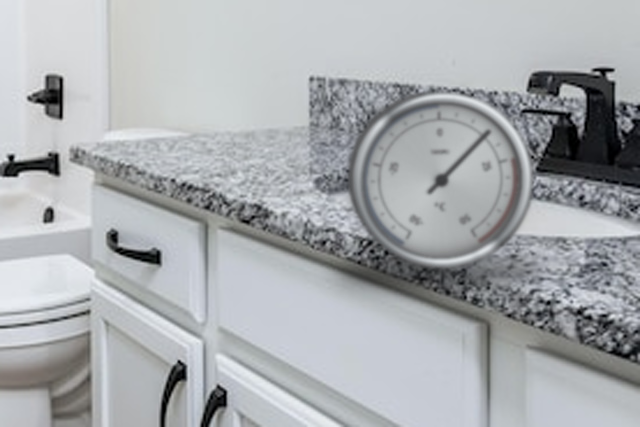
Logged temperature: 15 °C
